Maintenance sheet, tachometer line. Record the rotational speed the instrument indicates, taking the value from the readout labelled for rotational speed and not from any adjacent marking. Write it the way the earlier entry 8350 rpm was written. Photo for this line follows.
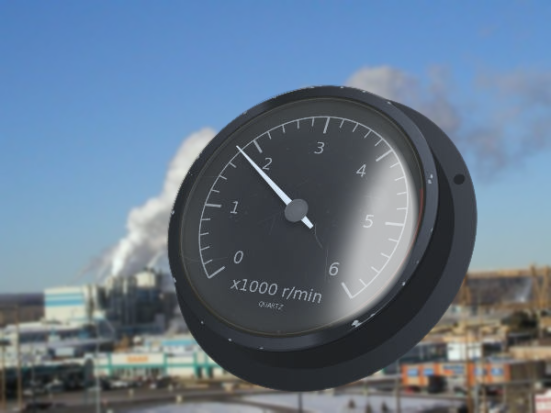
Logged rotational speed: 1800 rpm
